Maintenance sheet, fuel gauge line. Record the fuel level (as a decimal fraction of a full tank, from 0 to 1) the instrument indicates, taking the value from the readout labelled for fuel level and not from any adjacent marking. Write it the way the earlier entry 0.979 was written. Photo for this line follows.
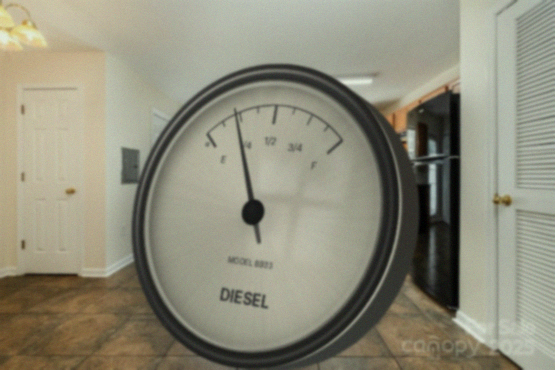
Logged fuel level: 0.25
